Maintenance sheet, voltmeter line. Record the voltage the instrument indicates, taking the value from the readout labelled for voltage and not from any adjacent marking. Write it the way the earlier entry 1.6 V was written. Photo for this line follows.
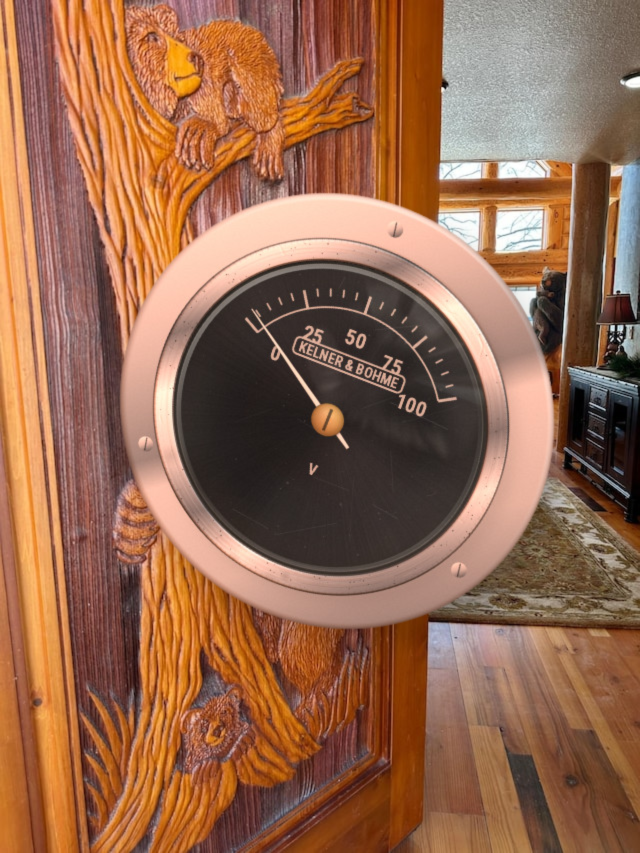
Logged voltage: 5 V
